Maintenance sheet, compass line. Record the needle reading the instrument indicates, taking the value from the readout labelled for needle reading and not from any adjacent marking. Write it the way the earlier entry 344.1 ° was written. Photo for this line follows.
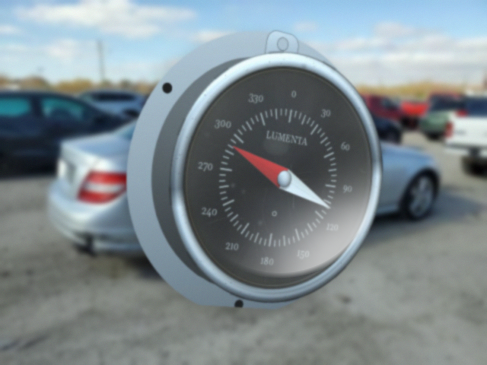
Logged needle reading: 290 °
